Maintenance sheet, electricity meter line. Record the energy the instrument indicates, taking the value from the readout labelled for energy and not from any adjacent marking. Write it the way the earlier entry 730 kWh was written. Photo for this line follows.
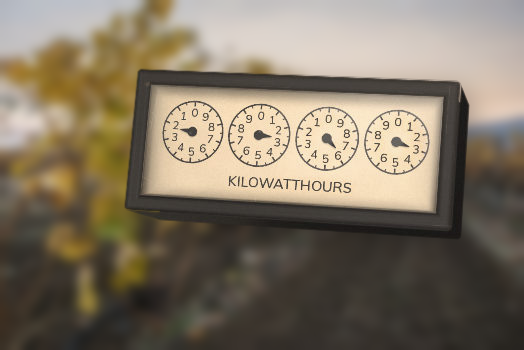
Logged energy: 2263 kWh
